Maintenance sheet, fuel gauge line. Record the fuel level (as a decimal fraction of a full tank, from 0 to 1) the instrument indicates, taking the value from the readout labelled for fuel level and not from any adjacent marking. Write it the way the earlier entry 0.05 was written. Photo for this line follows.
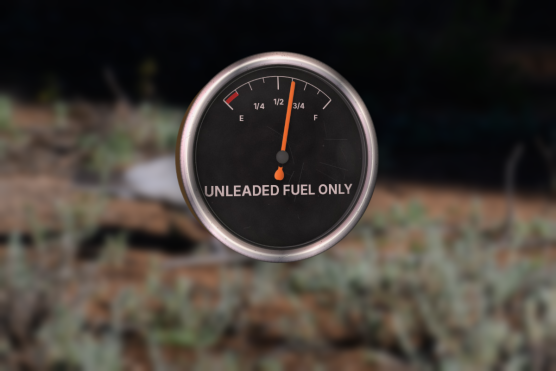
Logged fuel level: 0.625
